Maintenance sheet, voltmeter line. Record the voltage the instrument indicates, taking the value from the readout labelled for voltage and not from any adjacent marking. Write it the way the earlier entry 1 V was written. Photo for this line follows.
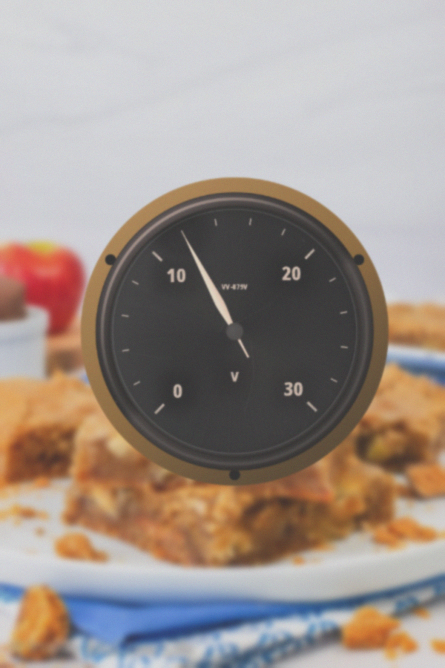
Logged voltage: 12 V
